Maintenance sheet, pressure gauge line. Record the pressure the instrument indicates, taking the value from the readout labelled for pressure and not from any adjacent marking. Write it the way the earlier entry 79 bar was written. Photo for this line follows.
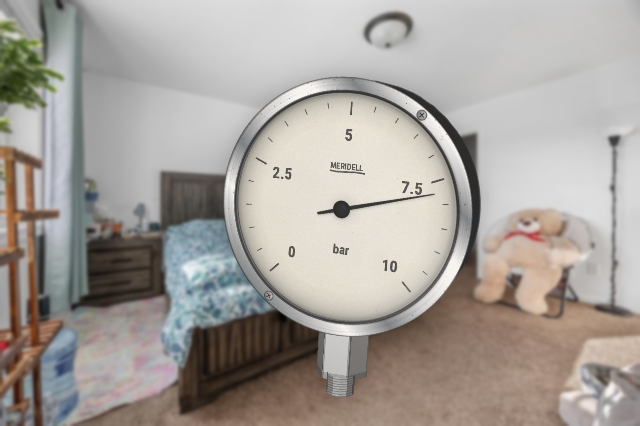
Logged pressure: 7.75 bar
